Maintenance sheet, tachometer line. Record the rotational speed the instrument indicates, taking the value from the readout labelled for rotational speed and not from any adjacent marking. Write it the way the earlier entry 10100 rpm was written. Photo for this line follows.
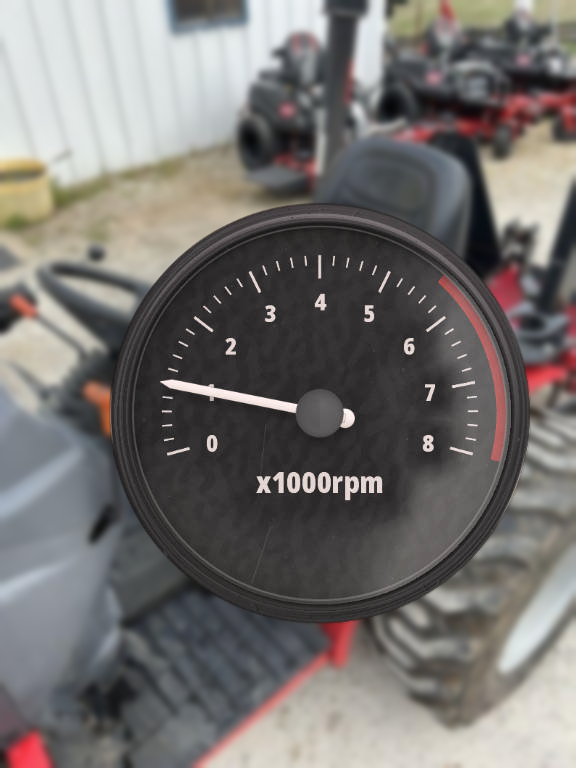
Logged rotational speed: 1000 rpm
